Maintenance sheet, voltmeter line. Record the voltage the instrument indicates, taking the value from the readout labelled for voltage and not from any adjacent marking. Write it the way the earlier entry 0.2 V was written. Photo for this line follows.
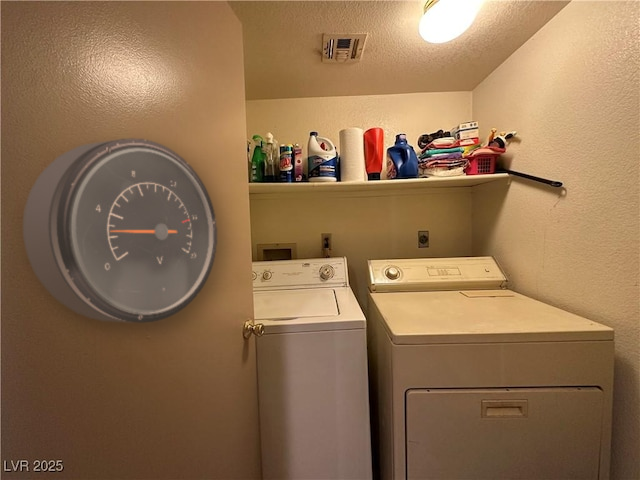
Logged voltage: 2.5 V
